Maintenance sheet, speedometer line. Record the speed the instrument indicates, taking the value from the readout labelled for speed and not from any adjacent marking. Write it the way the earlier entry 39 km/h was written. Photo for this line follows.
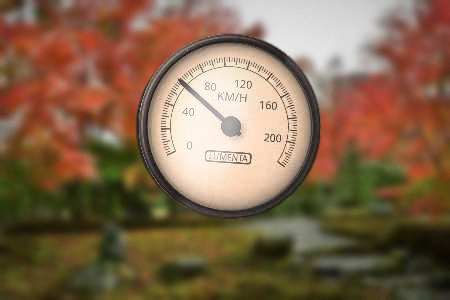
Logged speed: 60 km/h
